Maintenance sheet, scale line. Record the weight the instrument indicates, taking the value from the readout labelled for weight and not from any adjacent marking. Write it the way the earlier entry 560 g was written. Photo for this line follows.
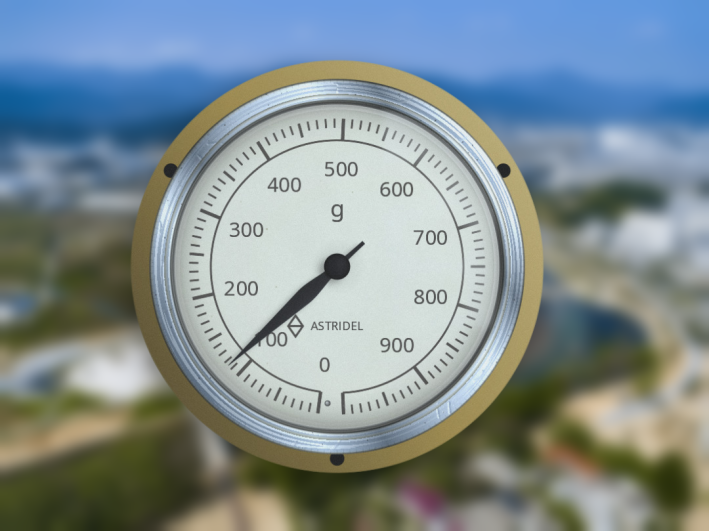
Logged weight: 115 g
